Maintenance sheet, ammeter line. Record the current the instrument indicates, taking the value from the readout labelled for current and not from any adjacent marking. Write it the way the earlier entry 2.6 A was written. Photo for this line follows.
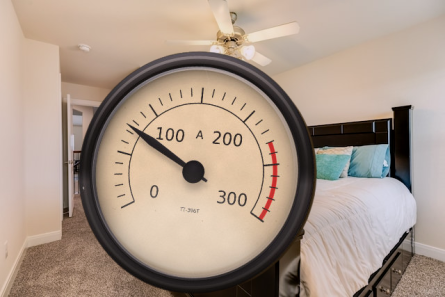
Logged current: 75 A
